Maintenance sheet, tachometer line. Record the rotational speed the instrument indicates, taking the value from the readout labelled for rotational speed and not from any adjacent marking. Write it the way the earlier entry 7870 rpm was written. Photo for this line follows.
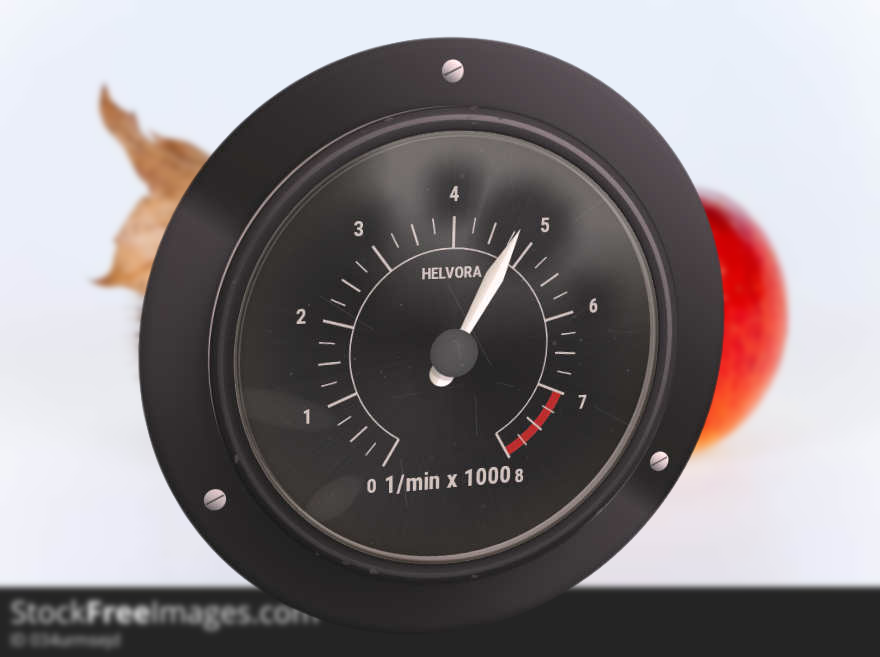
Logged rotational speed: 4750 rpm
